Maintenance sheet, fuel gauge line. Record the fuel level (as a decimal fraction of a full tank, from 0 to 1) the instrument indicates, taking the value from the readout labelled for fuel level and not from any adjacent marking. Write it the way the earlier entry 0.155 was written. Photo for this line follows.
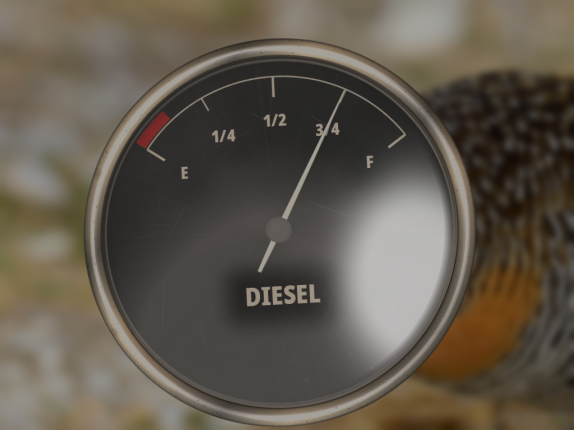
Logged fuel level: 0.75
